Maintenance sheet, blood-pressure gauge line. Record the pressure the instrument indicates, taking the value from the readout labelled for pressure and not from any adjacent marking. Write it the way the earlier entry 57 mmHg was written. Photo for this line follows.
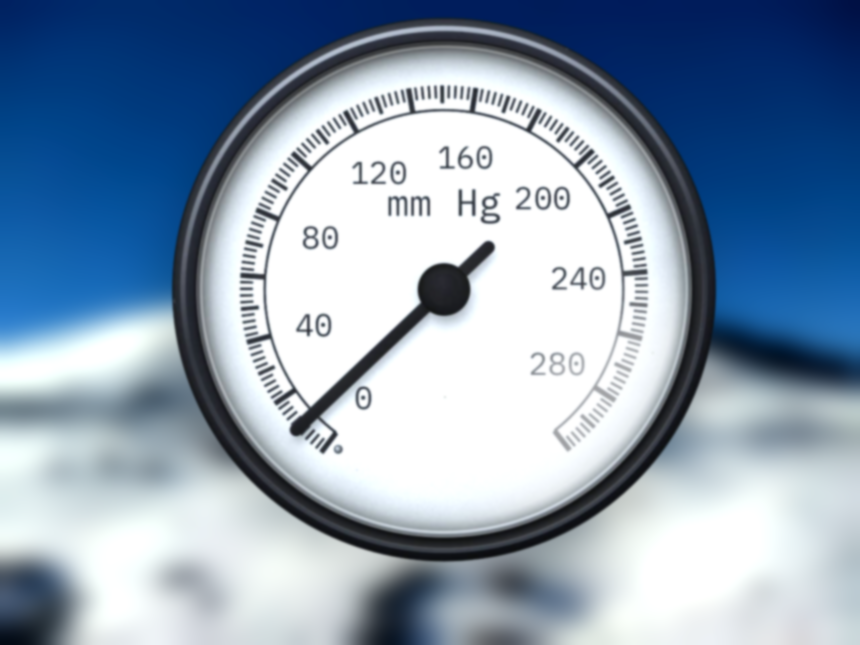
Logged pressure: 10 mmHg
